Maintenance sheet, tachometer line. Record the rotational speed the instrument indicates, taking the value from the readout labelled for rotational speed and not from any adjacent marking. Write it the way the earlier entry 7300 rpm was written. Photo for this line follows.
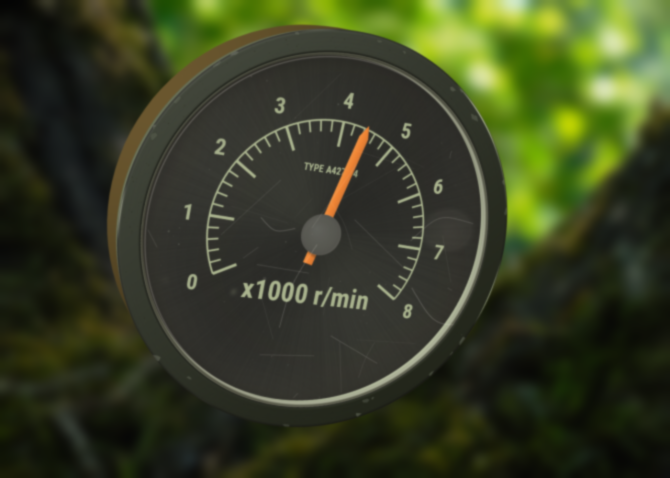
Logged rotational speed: 4400 rpm
